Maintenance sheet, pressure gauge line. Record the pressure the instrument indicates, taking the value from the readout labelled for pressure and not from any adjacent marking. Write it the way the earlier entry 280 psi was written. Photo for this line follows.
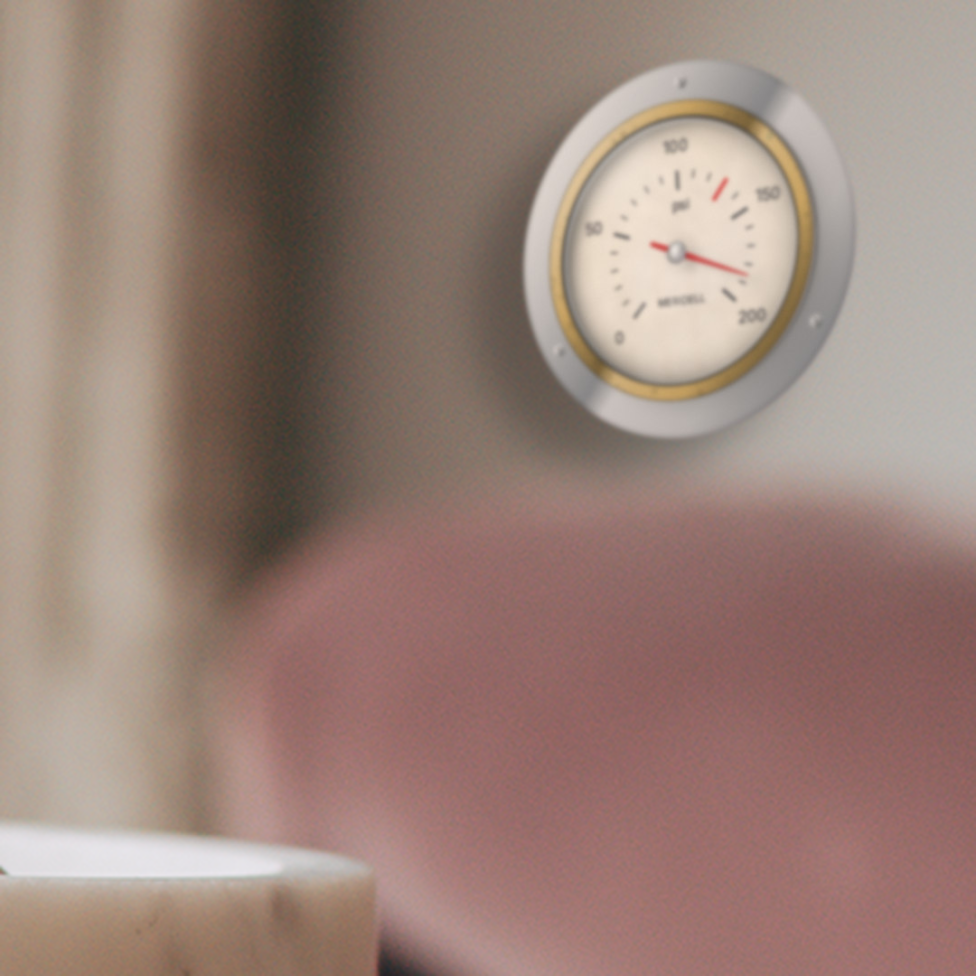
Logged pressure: 185 psi
